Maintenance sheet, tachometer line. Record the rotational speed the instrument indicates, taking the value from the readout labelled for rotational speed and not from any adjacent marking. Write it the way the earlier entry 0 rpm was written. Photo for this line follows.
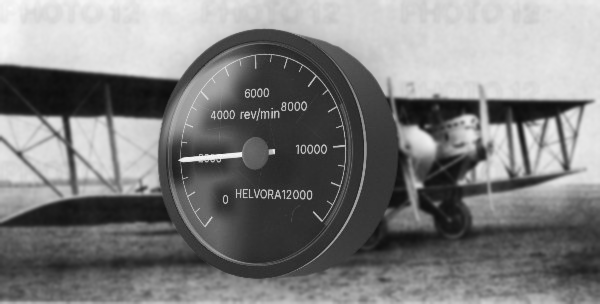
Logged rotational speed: 2000 rpm
